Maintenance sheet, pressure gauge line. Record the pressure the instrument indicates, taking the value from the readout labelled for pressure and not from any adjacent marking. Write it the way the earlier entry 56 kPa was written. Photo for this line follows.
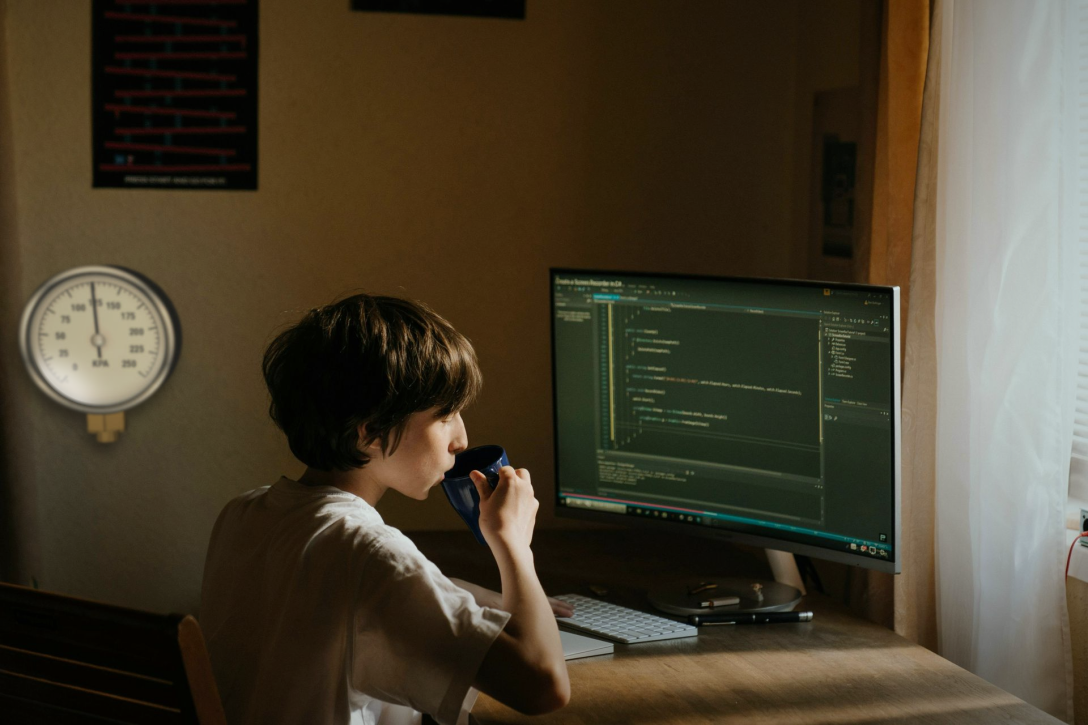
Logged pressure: 125 kPa
